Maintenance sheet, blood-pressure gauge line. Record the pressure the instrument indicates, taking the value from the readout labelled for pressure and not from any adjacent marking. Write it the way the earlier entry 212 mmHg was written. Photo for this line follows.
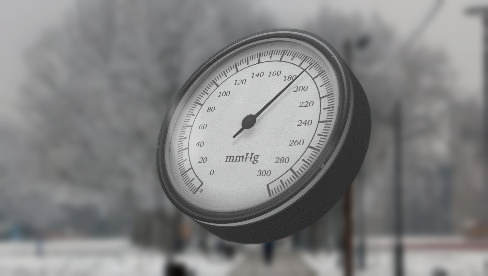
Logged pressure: 190 mmHg
